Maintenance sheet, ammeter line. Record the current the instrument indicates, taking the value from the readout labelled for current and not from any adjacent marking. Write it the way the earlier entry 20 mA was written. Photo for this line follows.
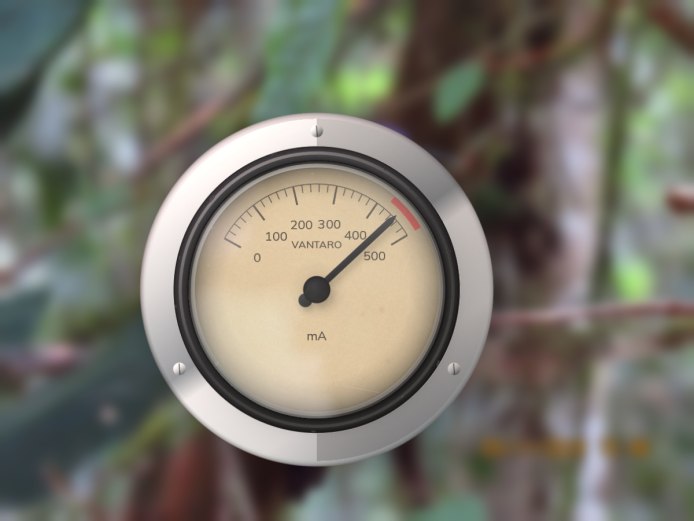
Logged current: 450 mA
